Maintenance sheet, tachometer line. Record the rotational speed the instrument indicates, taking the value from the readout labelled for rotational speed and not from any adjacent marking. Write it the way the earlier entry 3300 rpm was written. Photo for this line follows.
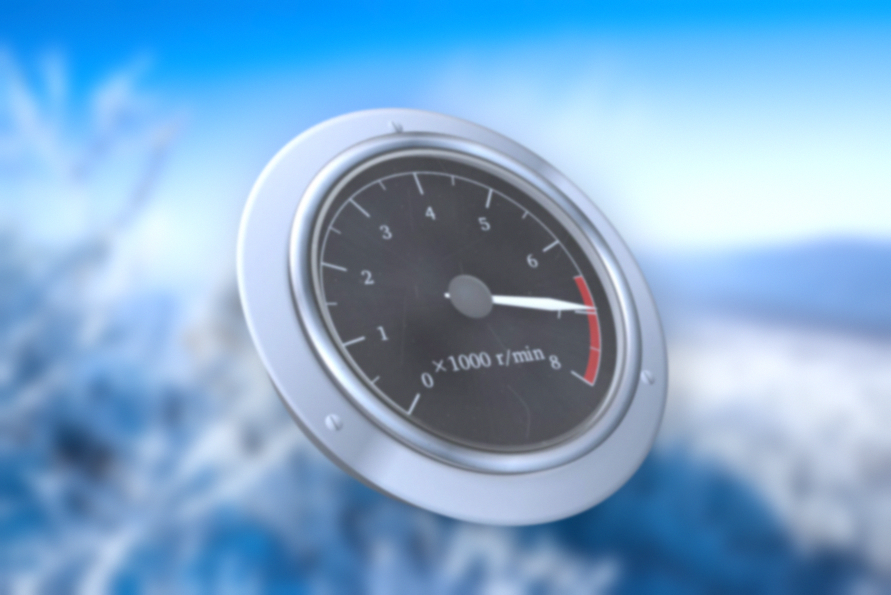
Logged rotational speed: 7000 rpm
